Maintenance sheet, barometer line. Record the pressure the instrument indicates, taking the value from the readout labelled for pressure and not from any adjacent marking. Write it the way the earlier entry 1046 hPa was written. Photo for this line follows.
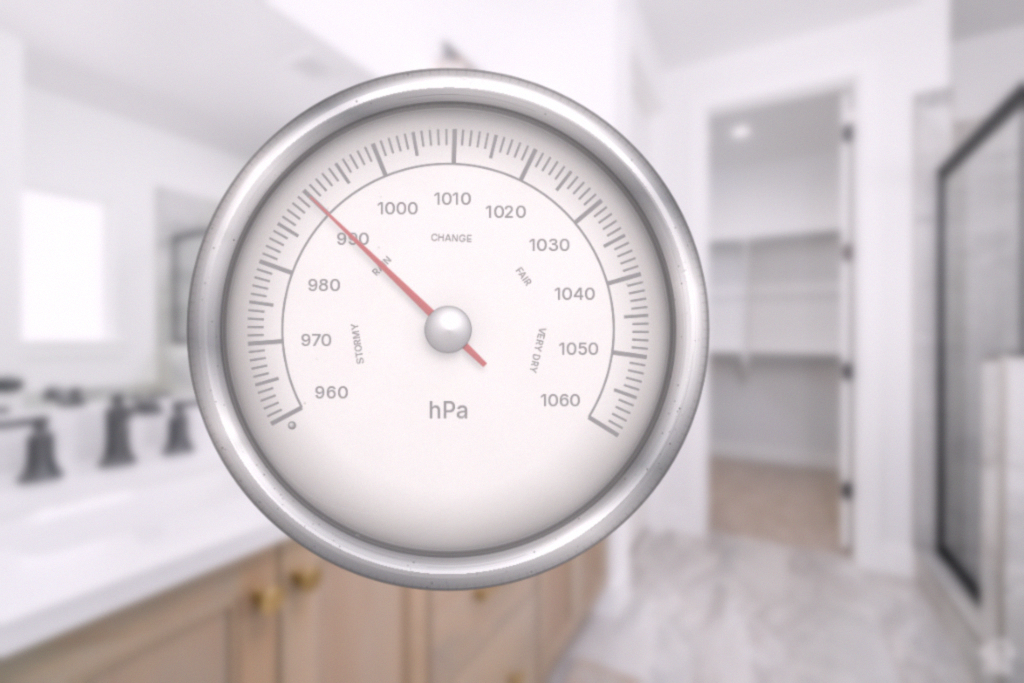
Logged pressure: 990 hPa
